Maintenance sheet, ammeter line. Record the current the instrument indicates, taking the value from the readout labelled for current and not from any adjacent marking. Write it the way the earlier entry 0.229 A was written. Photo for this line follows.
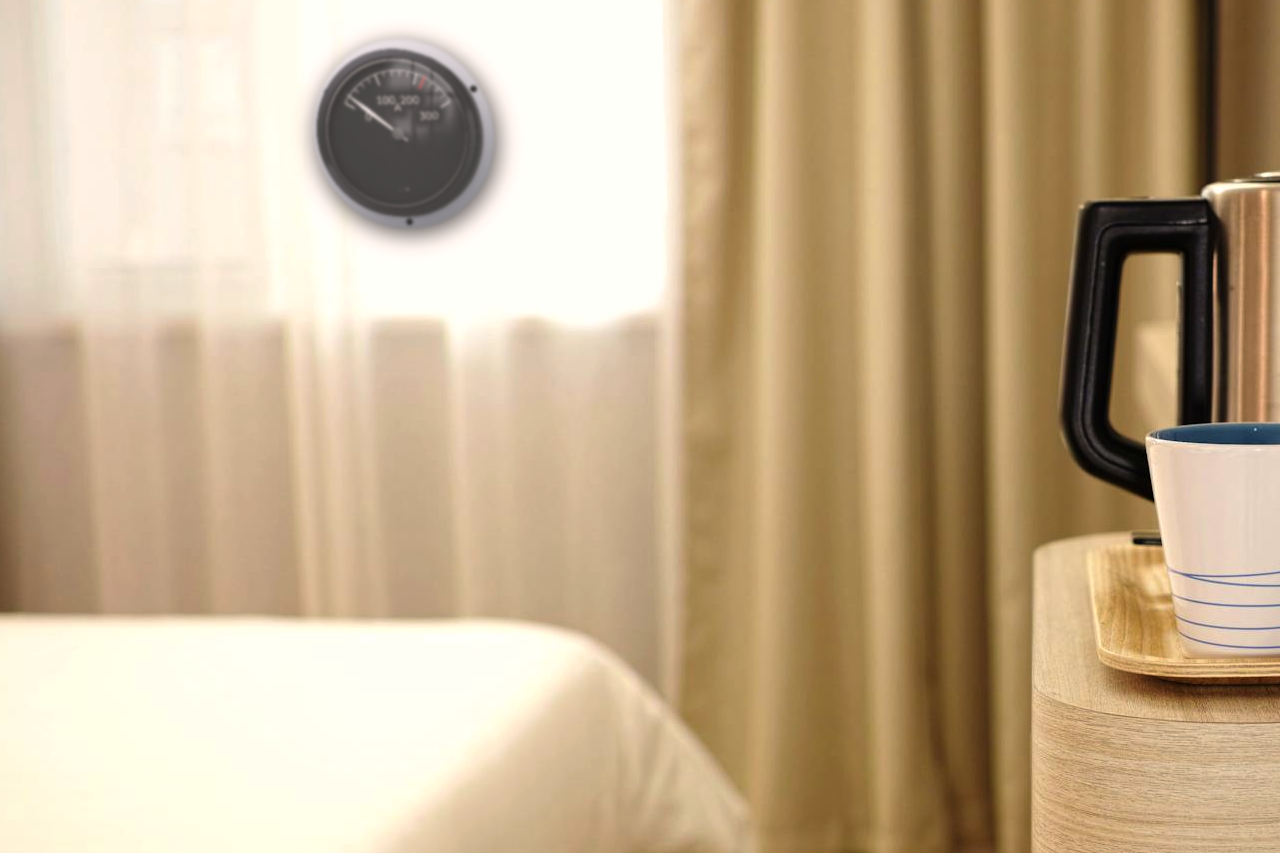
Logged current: 20 A
